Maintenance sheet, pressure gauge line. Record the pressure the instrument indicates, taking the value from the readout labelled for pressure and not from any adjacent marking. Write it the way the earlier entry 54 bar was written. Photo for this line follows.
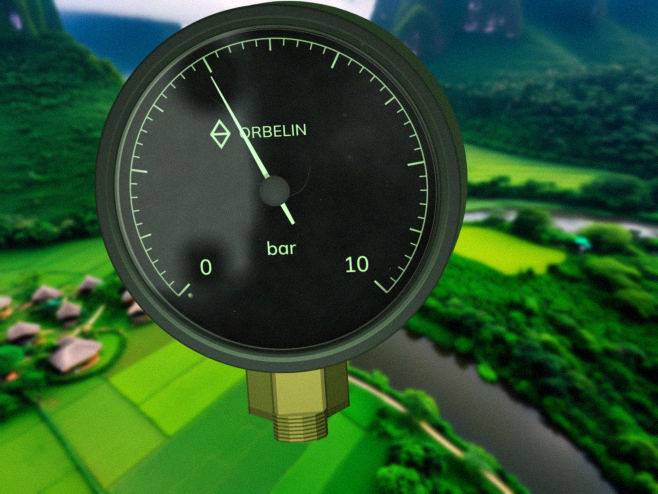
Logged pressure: 4 bar
